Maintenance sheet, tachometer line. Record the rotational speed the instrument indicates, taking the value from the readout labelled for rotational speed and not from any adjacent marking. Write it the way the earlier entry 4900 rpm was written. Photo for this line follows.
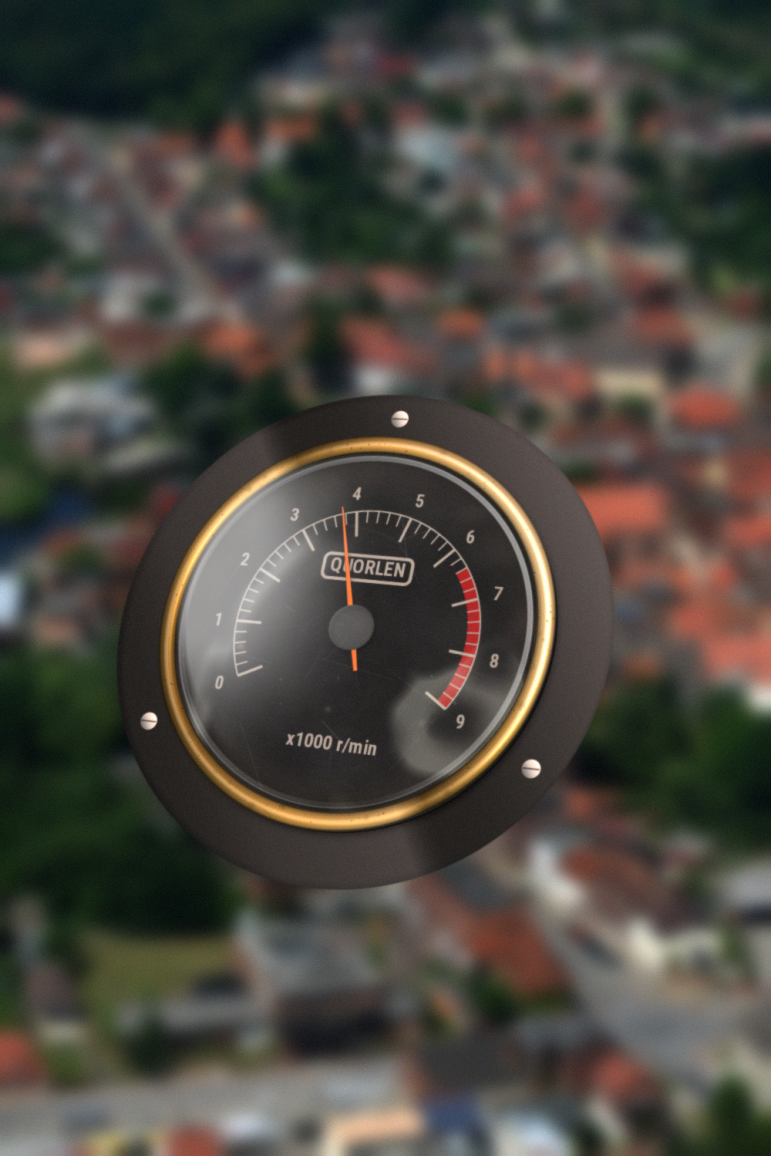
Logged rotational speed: 3800 rpm
